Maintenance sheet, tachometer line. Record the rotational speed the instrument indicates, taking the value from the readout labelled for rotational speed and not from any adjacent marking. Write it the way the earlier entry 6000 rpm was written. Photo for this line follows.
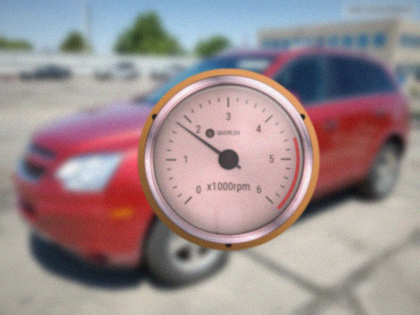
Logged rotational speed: 1800 rpm
